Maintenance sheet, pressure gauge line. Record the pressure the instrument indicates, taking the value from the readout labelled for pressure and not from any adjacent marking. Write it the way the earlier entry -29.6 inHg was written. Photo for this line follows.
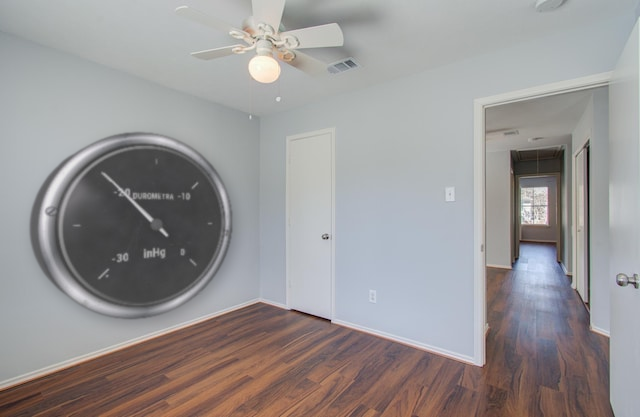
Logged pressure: -20 inHg
